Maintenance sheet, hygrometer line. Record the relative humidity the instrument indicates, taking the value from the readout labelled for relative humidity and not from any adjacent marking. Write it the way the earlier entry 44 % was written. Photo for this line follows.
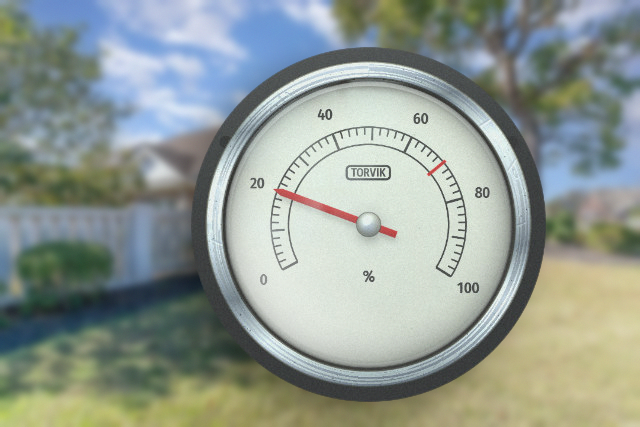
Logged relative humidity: 20 %
